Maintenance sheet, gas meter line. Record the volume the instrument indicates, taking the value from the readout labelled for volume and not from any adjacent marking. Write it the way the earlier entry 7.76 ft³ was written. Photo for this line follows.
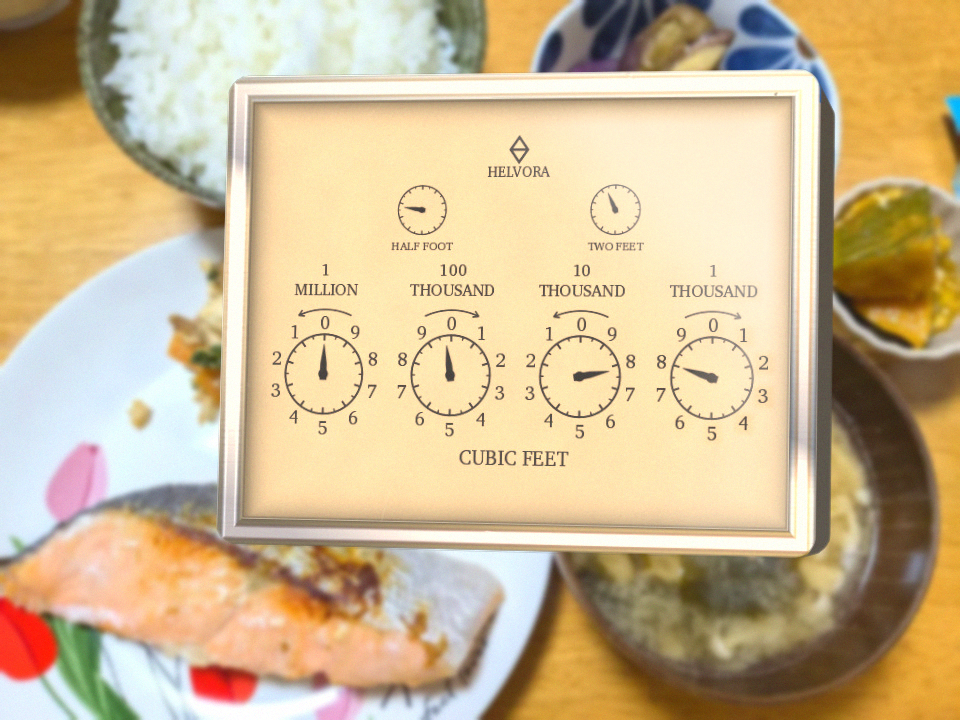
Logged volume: 997800 ft³
